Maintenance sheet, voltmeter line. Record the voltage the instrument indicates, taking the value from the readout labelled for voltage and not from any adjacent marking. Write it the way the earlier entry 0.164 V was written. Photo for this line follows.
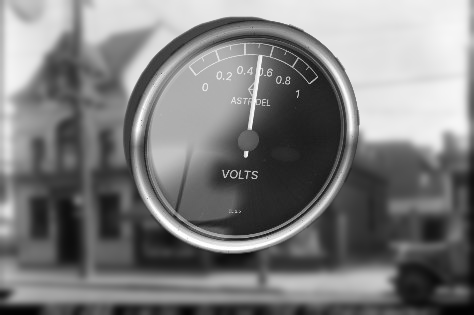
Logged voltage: 0.5 V
